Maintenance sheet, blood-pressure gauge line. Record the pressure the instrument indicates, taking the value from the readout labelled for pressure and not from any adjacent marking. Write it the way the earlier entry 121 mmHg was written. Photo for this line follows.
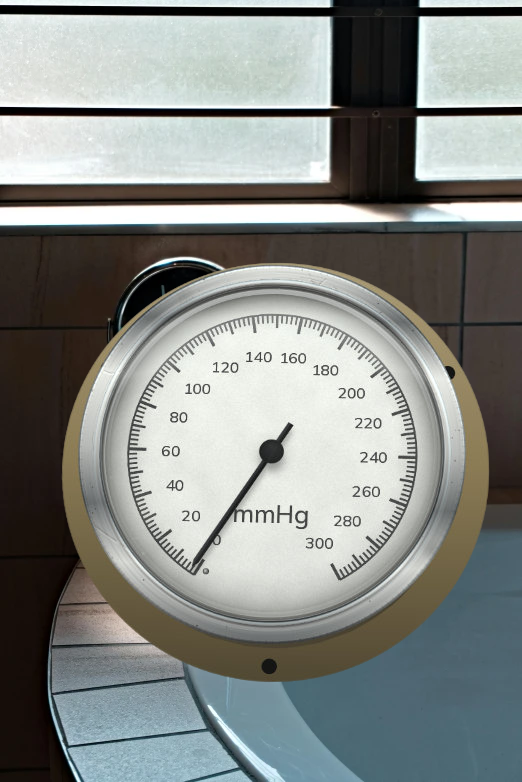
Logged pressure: 2 mmHg
